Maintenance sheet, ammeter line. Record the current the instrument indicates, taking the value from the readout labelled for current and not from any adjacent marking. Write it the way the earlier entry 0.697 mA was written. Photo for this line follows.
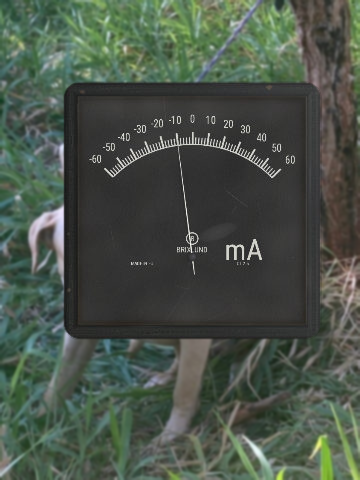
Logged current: -10 mA
